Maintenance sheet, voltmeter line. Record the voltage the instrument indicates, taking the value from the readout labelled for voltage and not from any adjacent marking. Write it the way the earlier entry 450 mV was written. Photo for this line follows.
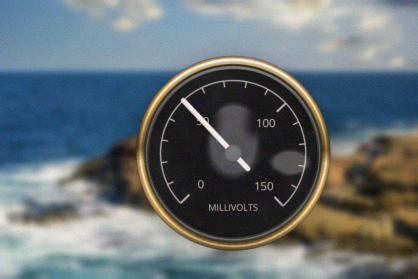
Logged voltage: 50 mV
